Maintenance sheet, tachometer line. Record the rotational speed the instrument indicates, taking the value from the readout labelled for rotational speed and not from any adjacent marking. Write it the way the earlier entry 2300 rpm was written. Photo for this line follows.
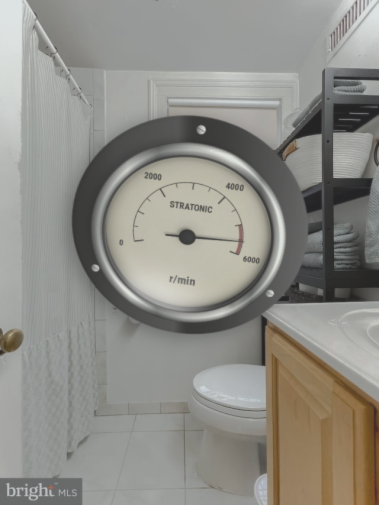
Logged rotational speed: 5500 rpm
